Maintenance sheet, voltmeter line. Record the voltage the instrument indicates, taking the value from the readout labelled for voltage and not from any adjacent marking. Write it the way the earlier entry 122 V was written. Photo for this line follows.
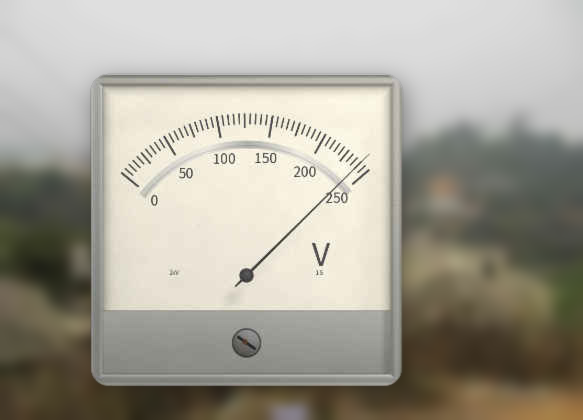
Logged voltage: 240 V
